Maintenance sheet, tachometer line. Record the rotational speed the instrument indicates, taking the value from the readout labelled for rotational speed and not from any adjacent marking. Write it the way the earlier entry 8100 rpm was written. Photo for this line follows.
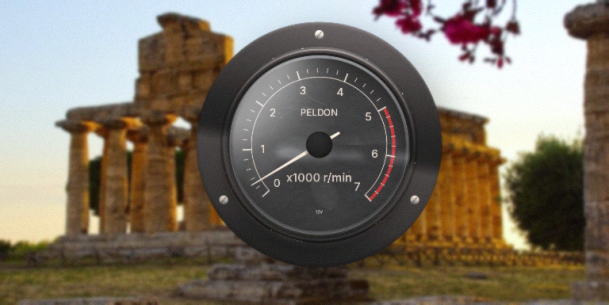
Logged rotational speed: 300 rpm
